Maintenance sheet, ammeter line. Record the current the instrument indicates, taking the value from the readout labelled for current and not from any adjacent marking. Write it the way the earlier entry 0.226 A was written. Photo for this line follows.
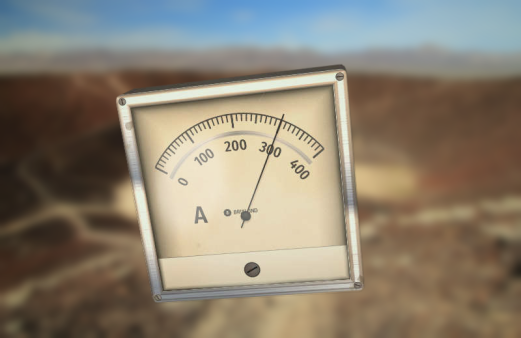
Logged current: 300 A
